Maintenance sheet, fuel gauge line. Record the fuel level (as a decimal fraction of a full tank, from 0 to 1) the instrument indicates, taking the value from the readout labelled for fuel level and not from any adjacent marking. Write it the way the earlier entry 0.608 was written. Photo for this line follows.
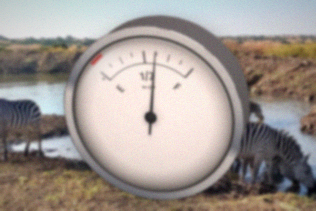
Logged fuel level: 0.625
